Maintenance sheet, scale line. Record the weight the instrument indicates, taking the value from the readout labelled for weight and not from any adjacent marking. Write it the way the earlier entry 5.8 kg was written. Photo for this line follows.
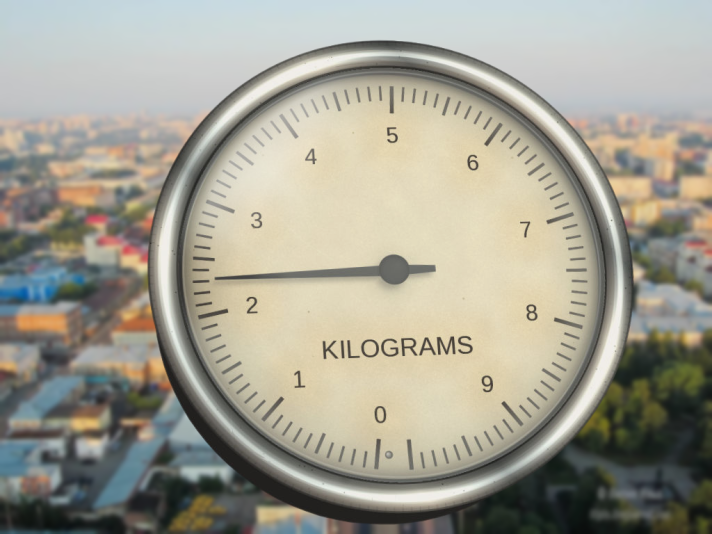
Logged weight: 2.3 kg
